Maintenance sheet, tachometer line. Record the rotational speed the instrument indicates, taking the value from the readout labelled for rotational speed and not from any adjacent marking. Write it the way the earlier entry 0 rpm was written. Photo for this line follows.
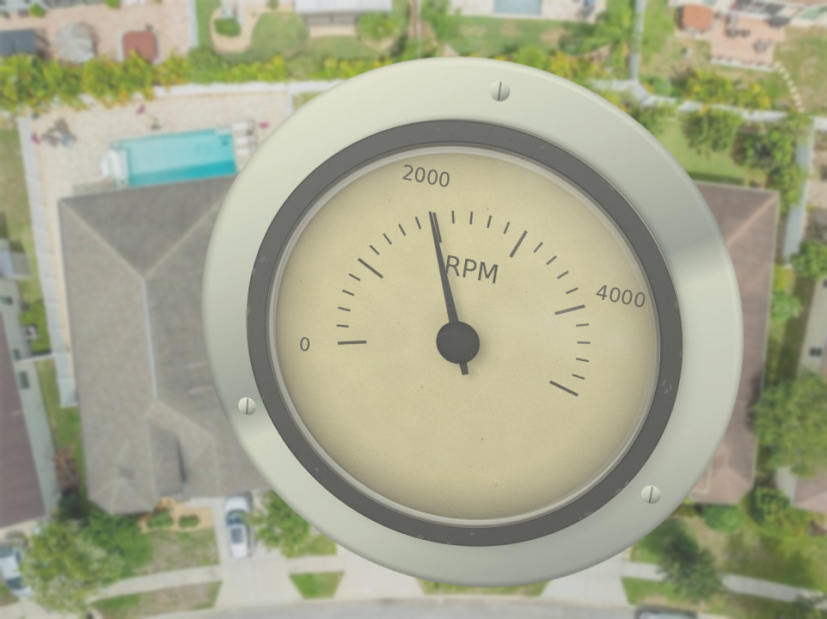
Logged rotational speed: 2000 rpm
